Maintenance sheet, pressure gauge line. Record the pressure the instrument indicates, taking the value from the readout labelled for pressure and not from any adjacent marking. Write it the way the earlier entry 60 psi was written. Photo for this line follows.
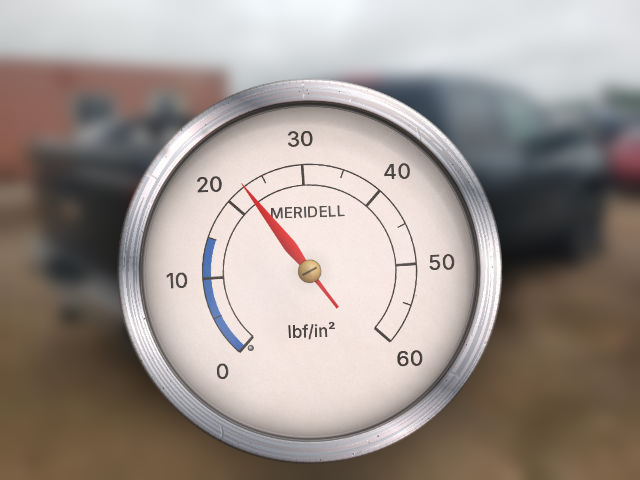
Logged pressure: 22.5 psi
